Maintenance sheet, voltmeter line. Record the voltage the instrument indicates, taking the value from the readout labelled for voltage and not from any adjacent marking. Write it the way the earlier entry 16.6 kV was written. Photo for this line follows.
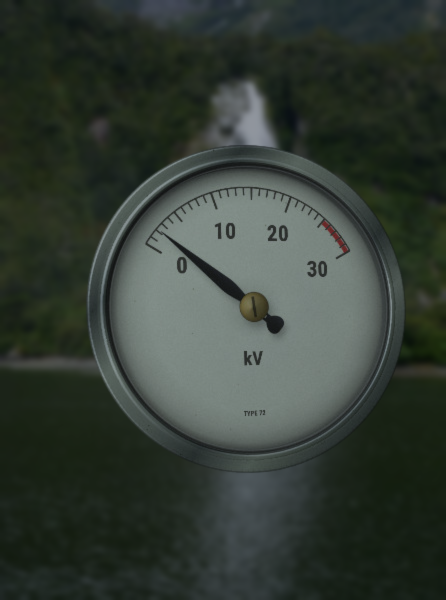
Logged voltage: 2 kV
